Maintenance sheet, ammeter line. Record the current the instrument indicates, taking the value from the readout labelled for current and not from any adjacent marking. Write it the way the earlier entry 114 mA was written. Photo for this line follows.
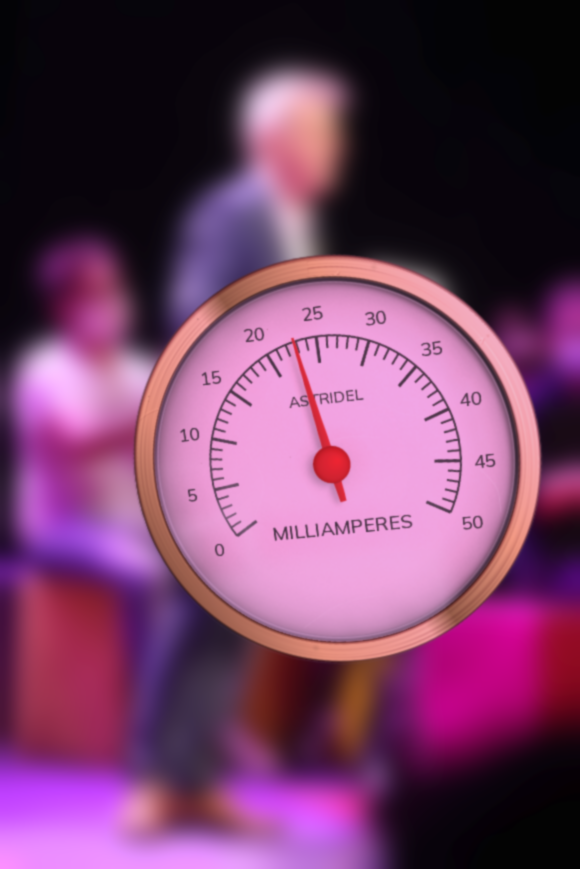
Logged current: 23 mA
